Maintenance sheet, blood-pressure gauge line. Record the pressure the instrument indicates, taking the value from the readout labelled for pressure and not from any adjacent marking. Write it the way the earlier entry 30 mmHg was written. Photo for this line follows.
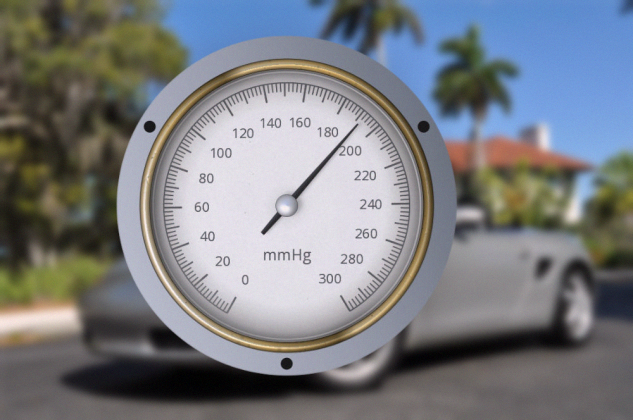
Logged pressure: 192 mmHg
